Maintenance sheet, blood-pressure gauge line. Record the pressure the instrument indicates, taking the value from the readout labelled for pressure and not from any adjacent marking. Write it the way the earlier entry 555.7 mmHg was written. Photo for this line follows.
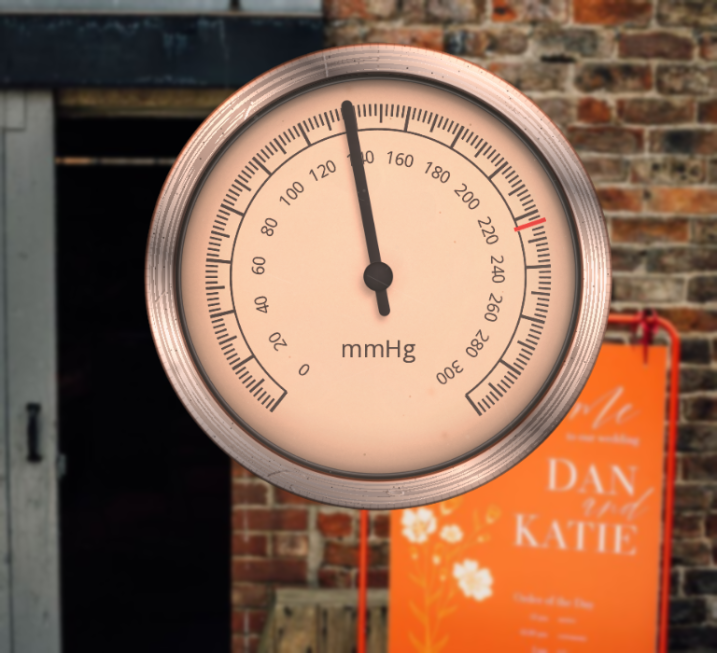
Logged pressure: 138 mmHg
